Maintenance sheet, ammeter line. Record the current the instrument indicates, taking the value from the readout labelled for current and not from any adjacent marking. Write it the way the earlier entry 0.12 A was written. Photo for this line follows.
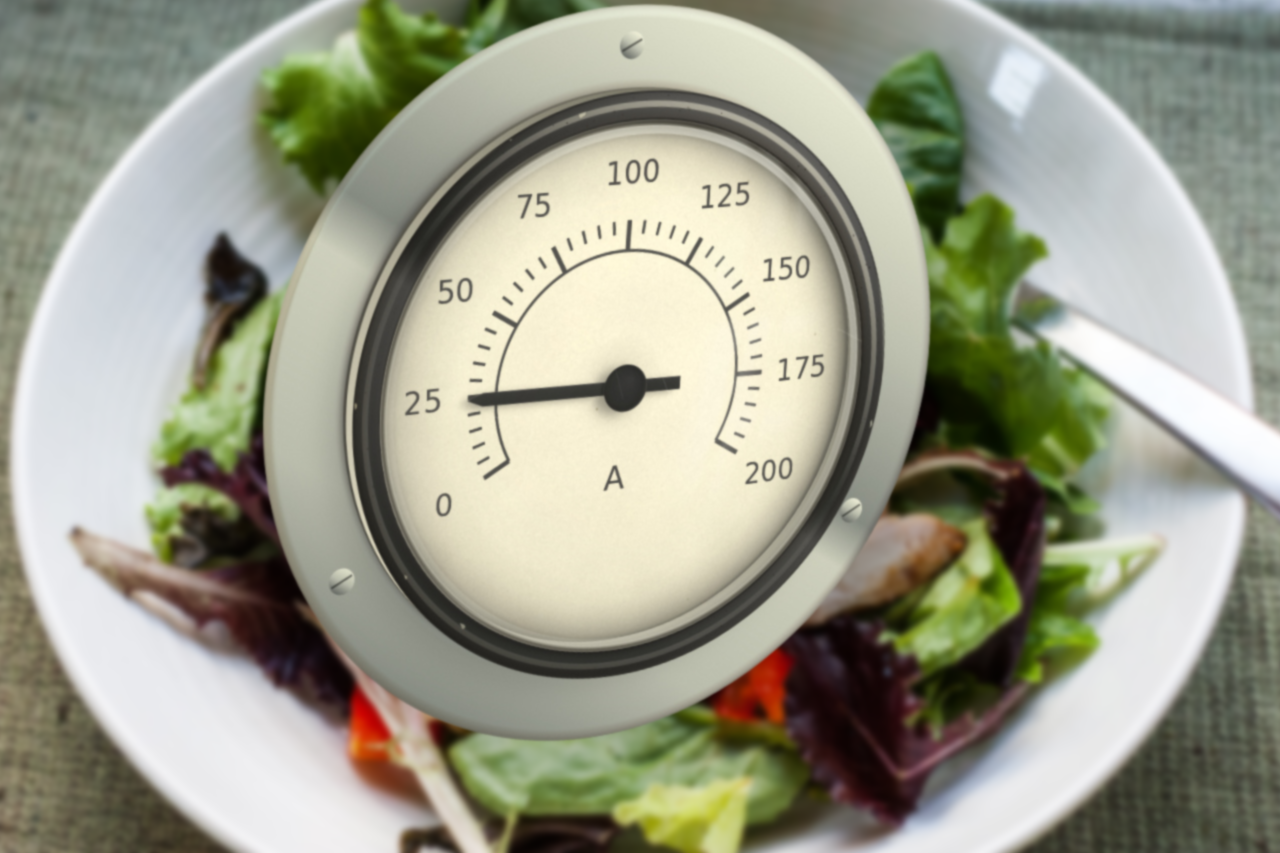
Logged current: 25 A
